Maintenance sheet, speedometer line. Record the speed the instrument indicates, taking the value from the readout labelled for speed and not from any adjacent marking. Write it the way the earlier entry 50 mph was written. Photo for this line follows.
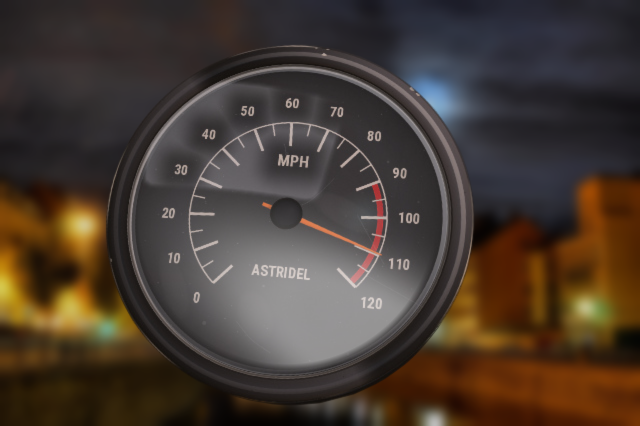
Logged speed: 110 mph
